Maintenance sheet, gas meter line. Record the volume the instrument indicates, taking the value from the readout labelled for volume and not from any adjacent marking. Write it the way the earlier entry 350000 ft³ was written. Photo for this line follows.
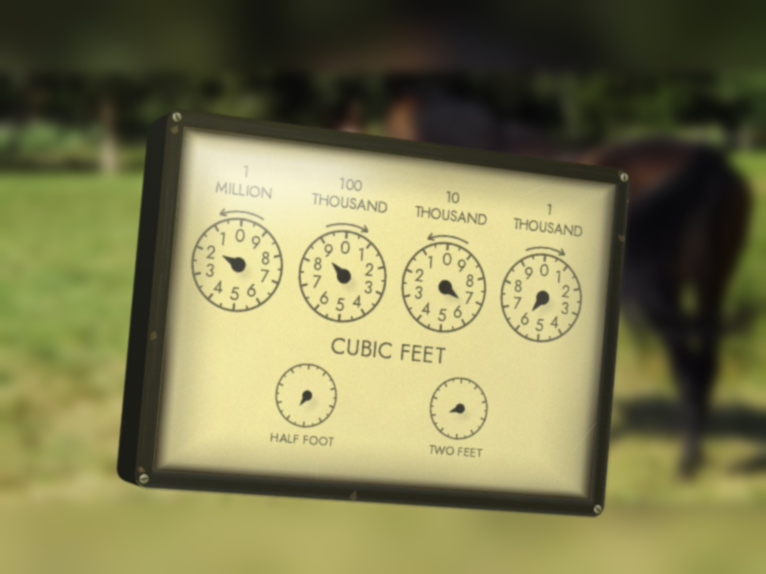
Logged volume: 186600 ft³
